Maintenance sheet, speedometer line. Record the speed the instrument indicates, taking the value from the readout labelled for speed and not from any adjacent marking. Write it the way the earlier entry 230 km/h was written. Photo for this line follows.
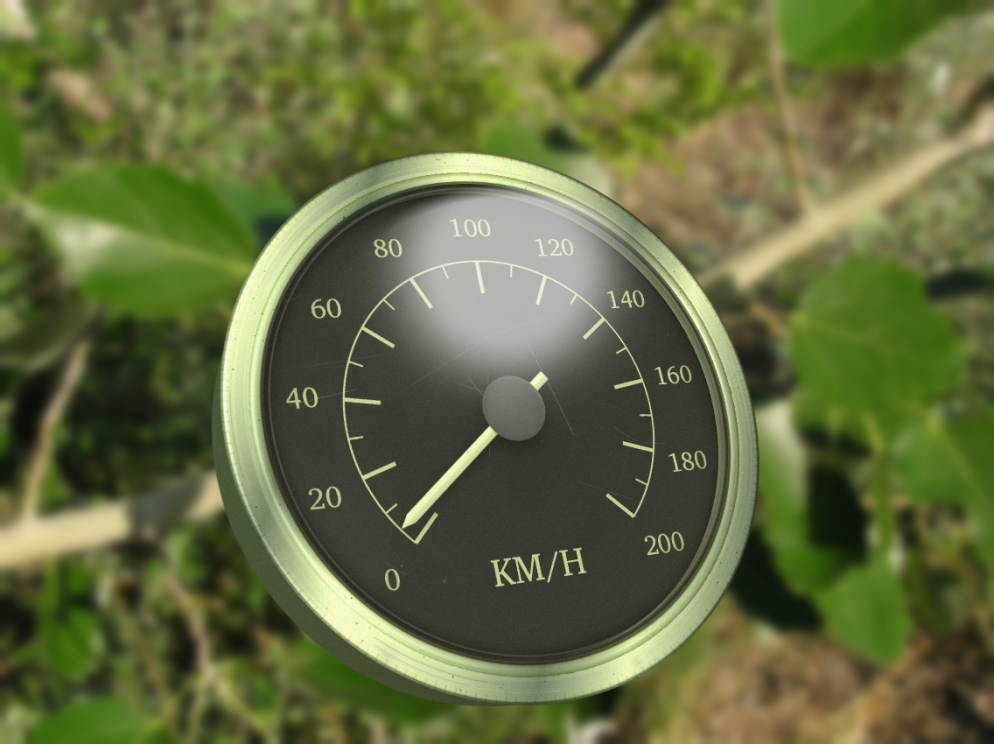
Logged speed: 5 km/h
